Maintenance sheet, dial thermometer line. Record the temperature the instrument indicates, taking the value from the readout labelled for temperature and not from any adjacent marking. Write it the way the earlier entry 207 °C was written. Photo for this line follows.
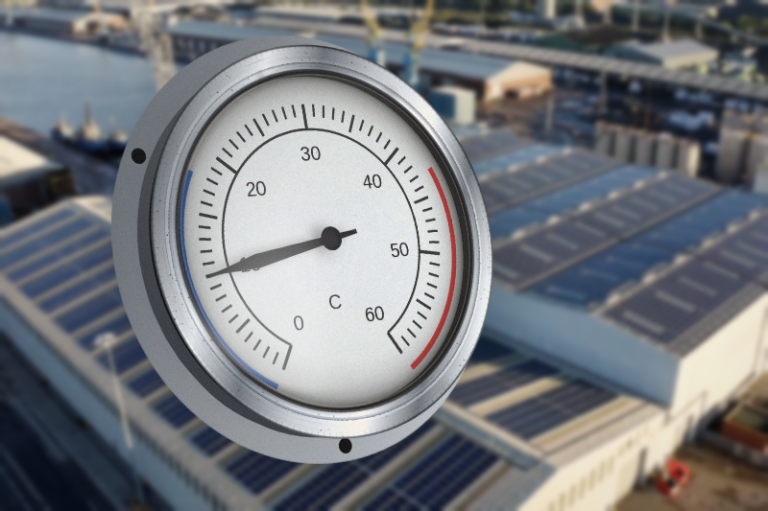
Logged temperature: 10 °C
